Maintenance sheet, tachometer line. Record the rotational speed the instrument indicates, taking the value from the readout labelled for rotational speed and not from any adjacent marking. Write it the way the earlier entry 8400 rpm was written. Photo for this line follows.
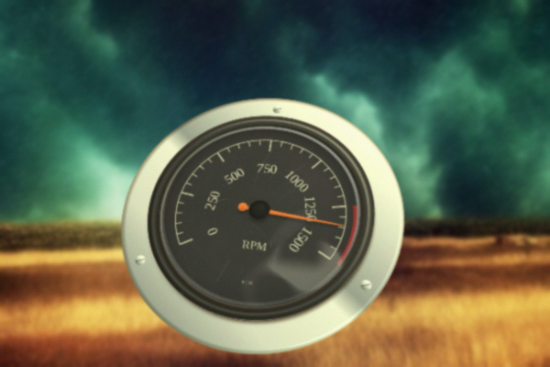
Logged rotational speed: 1350 rpm
